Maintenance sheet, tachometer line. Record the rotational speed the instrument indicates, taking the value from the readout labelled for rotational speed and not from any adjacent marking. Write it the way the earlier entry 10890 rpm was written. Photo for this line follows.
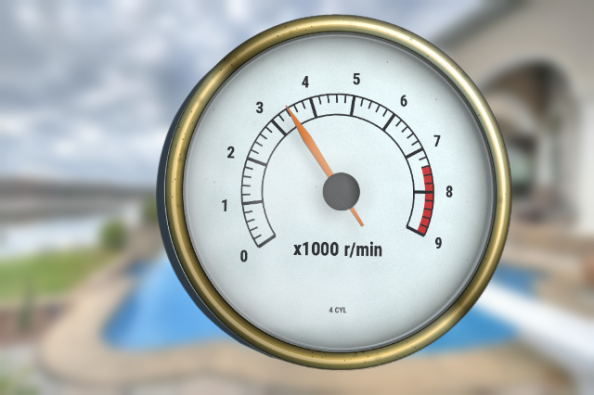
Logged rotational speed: 3400 rpm
